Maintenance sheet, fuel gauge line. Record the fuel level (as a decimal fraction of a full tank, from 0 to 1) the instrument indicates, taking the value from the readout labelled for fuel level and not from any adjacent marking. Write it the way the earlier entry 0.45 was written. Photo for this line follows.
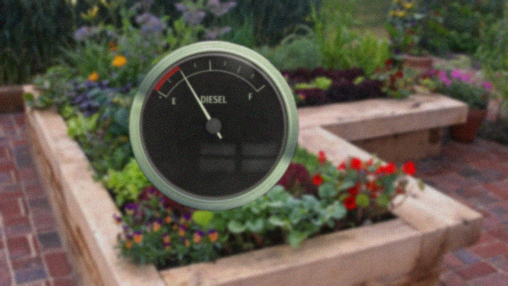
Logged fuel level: 0.25
